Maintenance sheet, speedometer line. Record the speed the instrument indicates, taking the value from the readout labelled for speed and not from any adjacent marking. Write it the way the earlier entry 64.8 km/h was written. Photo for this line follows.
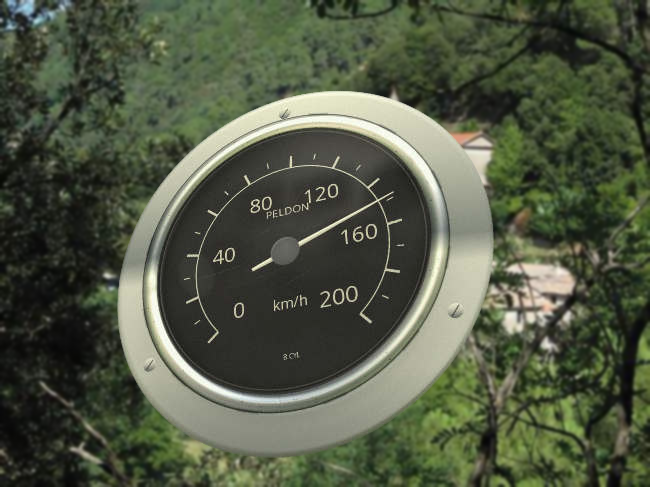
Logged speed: 150 km/h
